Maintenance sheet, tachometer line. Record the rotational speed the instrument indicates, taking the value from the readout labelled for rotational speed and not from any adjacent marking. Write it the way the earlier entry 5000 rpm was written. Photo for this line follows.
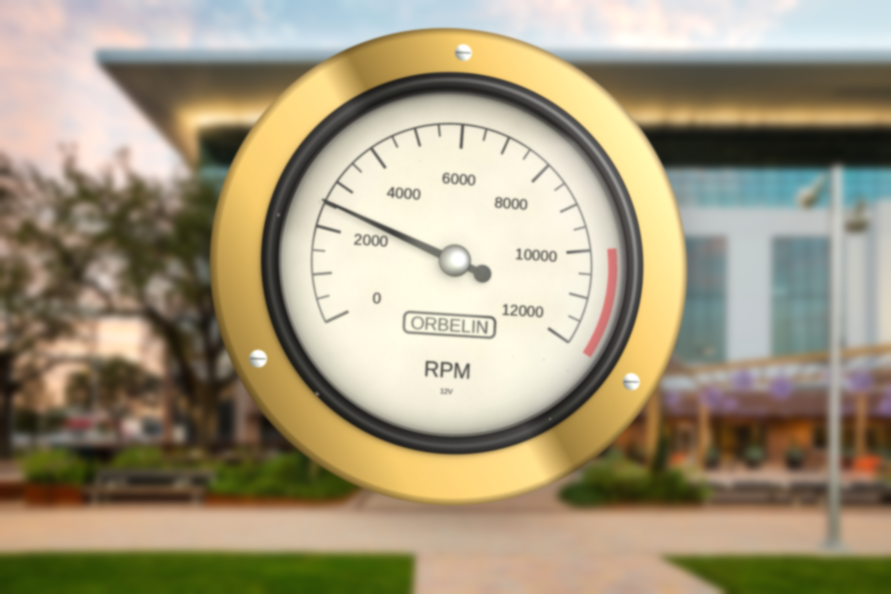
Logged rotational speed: 2500 rpm
